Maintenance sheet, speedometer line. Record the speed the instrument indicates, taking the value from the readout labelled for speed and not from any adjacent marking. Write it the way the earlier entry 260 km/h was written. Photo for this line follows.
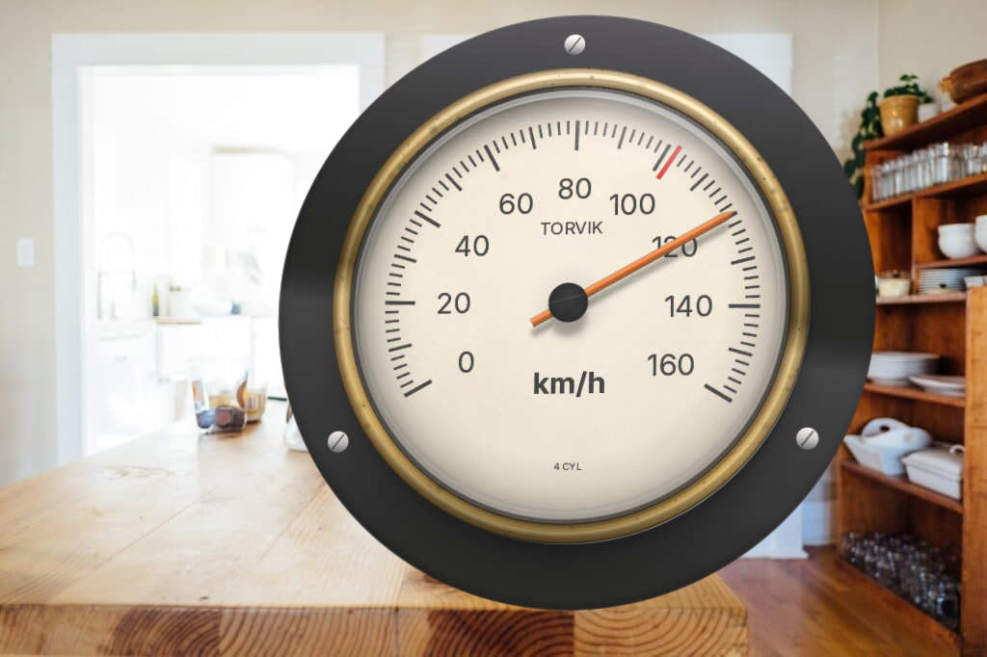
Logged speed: 120 km/h
